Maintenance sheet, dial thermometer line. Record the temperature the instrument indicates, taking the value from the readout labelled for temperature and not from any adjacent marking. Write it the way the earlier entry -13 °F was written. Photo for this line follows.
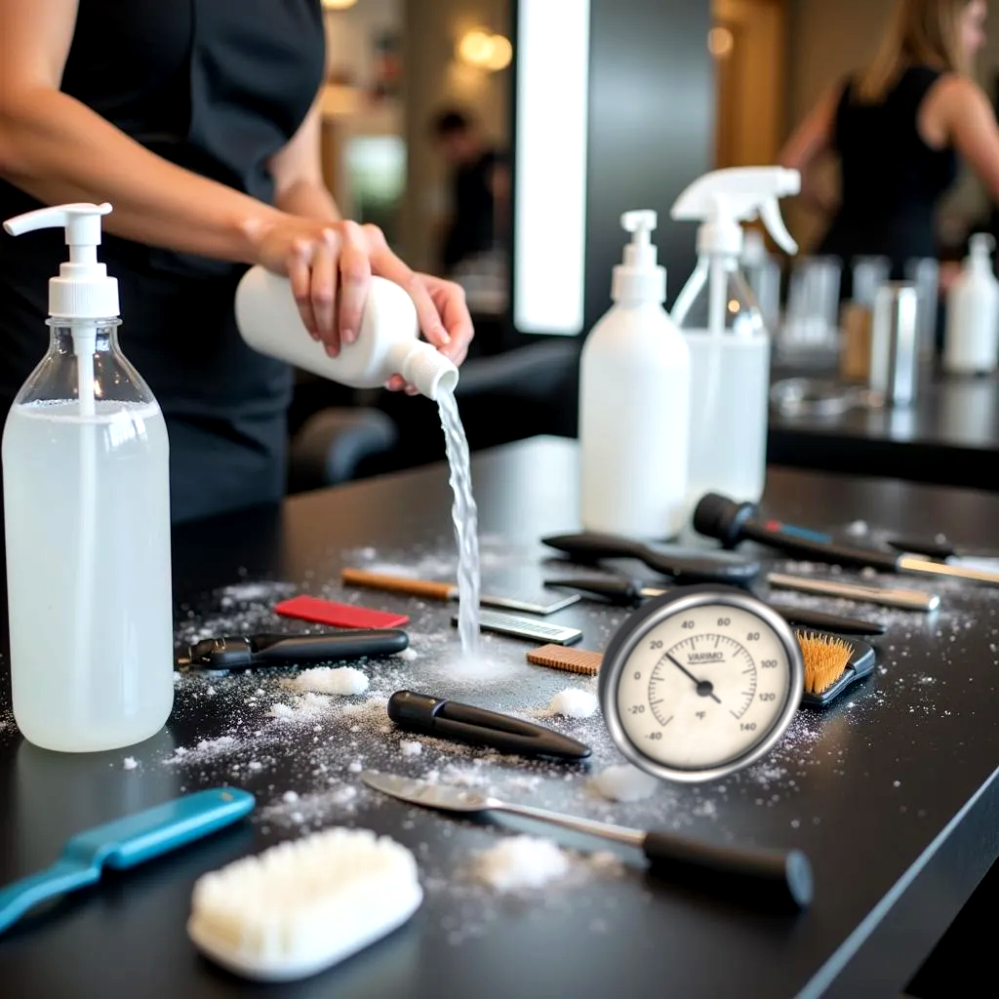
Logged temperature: 20 °F
